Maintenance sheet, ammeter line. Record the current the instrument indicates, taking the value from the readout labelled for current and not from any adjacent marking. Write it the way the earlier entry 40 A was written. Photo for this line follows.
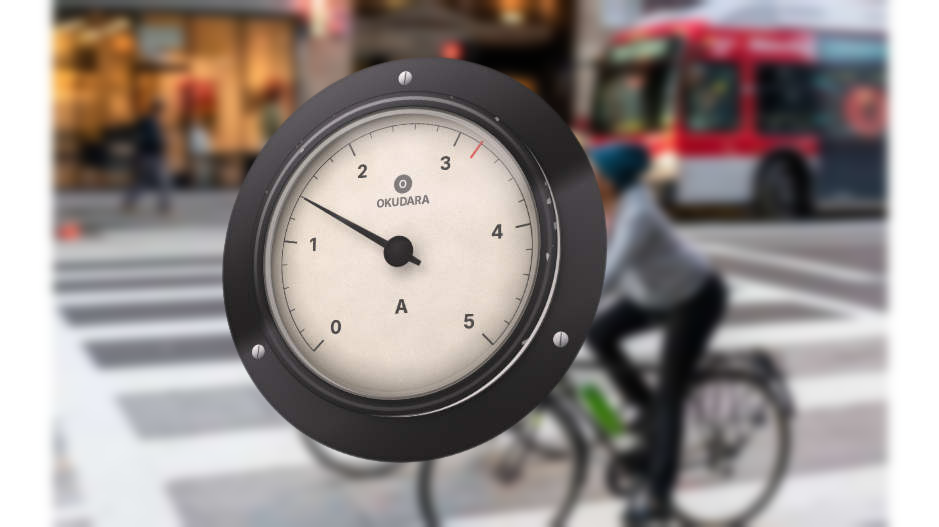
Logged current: 1.4 A
